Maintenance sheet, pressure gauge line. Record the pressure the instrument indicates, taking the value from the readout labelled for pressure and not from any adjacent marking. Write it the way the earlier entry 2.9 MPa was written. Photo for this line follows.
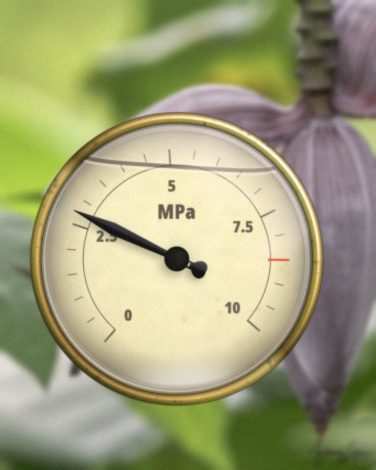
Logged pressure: 2.75 MPa
